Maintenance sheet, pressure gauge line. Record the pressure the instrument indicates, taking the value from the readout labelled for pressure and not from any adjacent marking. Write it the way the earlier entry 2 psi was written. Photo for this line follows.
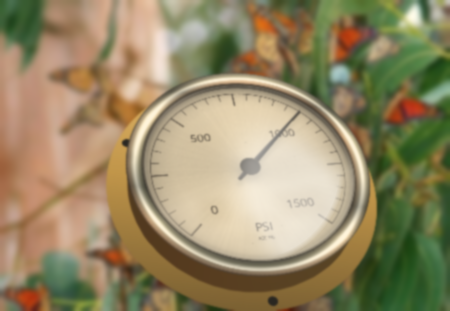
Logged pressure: 1000 psi
